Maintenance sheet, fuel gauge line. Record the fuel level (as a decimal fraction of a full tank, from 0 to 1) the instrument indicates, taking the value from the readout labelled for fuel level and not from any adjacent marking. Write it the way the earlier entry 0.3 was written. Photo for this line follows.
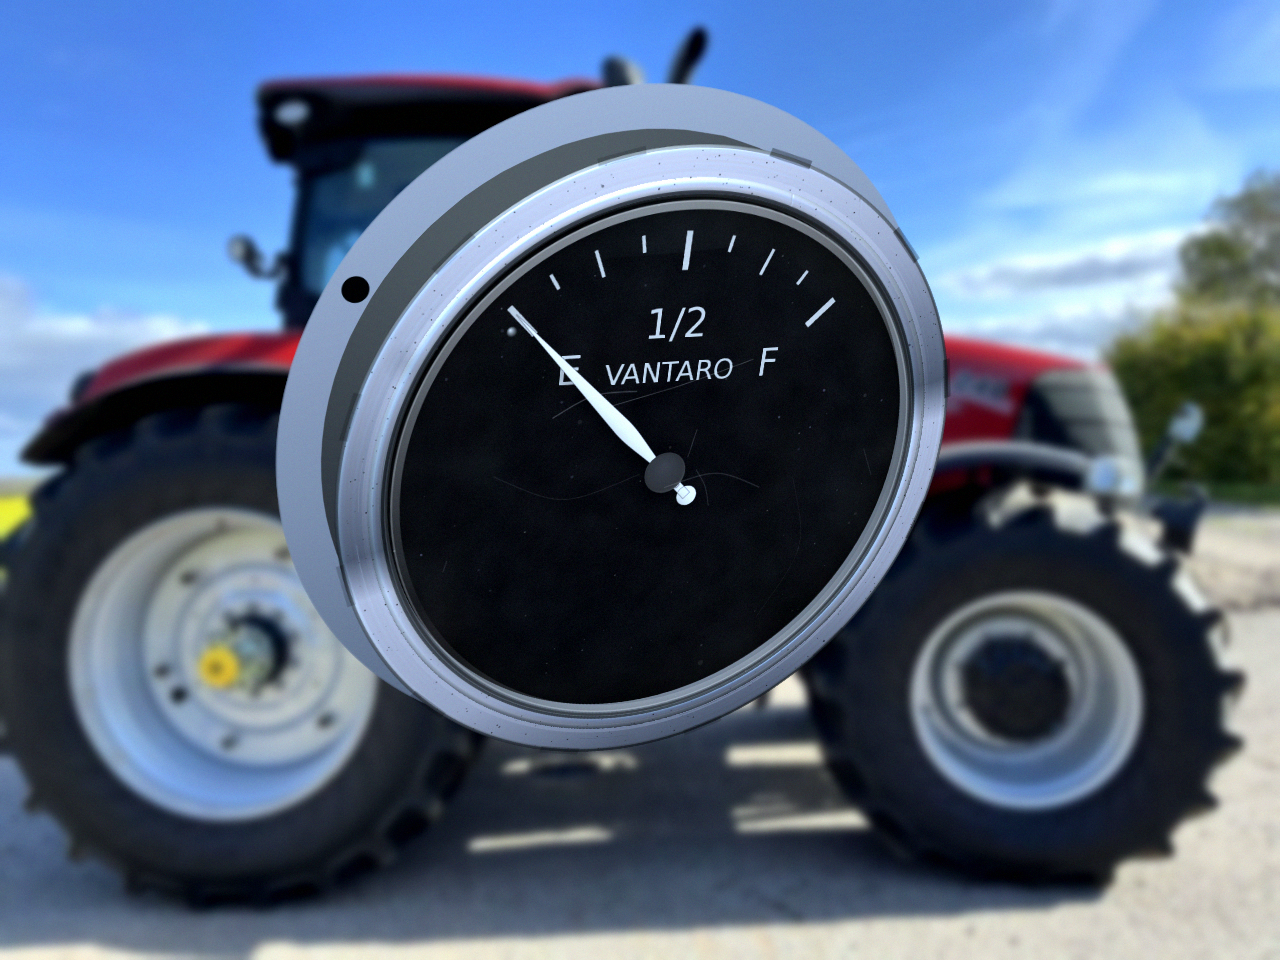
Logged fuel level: 0
